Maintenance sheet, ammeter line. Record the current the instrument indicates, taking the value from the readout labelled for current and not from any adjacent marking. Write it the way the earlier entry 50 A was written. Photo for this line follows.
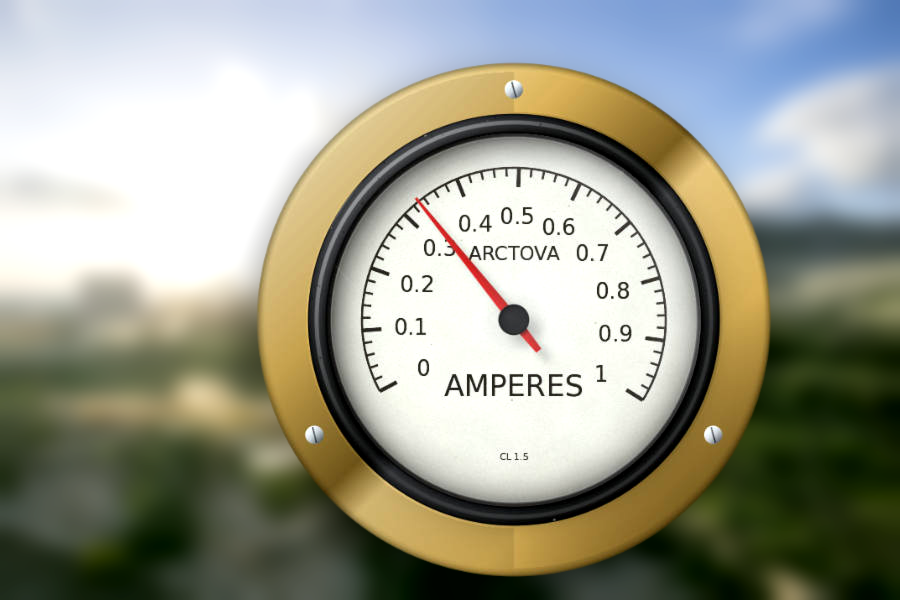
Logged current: 0.33 A
